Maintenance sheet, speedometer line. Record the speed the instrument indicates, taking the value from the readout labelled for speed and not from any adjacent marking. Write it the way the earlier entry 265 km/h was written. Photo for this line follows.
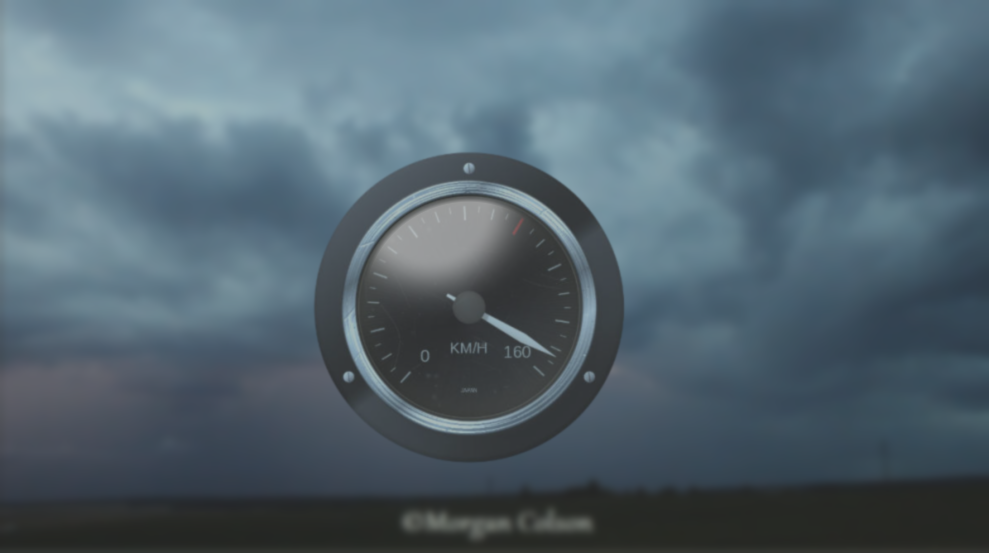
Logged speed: 152.5 km/h
